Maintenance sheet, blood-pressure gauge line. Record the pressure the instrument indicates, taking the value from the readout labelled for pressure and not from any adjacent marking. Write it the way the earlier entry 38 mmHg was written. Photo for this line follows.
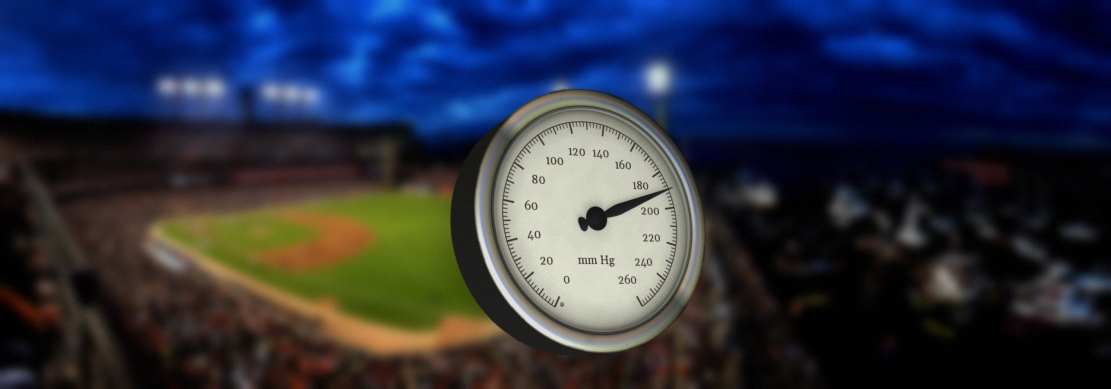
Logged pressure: 190 mmHg
